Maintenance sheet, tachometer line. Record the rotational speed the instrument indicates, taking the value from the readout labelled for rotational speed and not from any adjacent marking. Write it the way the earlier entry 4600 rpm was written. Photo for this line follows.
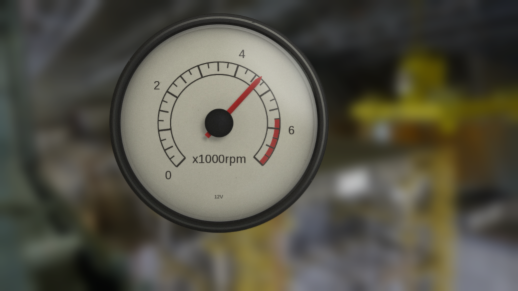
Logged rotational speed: 4625 rpm
